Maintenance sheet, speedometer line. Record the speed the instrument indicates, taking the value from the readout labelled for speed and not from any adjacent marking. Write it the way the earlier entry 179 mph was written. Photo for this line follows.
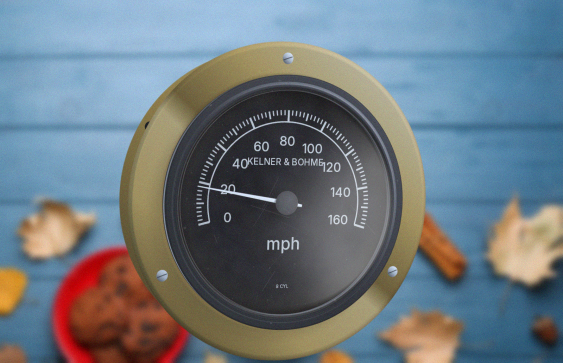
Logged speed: 18 mph
